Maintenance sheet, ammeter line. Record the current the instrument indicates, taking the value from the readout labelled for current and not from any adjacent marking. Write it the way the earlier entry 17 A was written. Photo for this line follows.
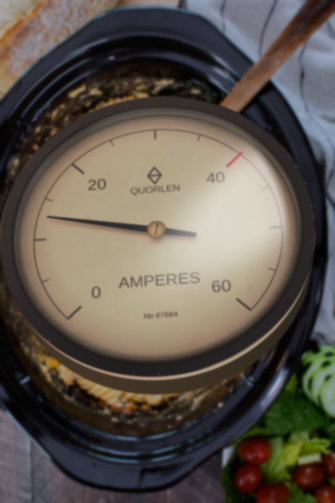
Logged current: 12.5 A
